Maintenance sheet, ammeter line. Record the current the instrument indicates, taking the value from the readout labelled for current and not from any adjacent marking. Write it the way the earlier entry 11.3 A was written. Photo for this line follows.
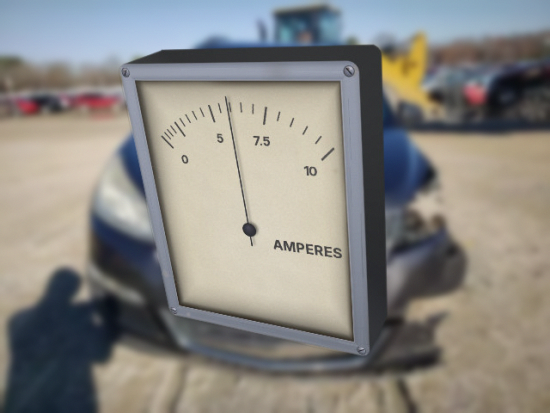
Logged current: 6 A
